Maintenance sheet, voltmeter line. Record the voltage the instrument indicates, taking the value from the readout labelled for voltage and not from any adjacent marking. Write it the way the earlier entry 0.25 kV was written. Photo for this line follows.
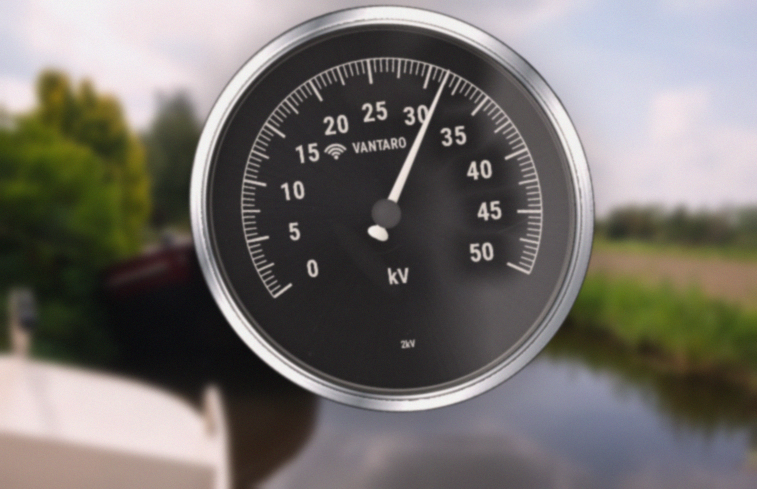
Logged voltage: 31.5 kV
